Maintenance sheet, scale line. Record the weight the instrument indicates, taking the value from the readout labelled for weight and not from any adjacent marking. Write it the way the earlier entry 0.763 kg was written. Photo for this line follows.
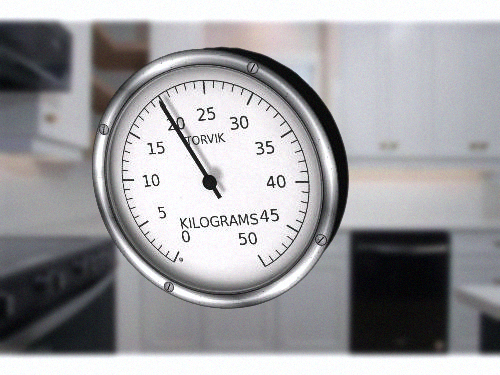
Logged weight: 20 kg
